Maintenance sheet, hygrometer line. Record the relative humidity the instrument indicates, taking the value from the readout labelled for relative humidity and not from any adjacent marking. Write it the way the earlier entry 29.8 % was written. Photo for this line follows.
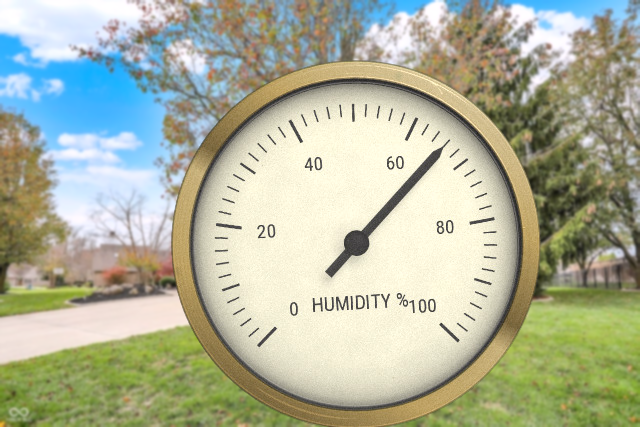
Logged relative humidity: 66 %
